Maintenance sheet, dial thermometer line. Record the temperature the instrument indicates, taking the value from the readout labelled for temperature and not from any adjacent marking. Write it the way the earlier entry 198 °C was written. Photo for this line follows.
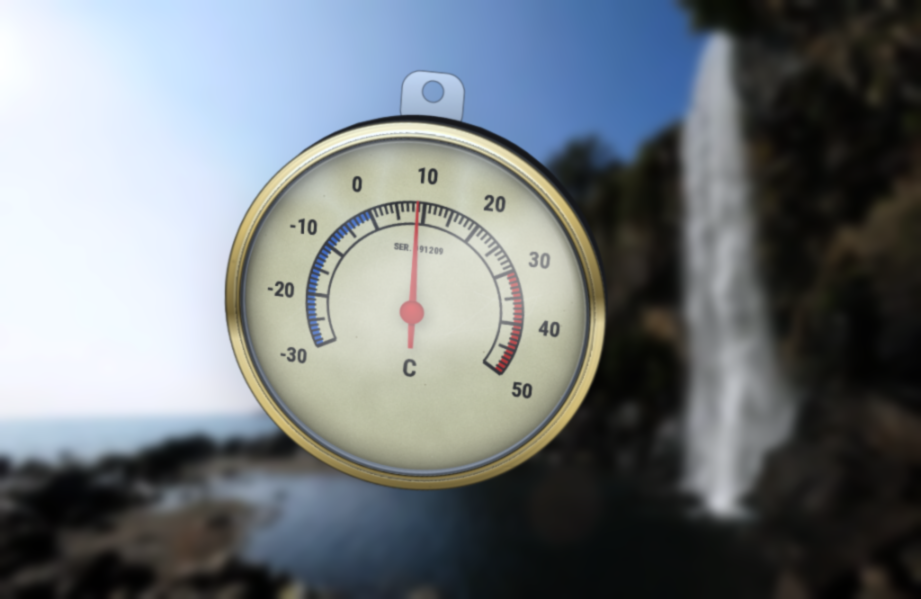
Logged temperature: 9 °C
